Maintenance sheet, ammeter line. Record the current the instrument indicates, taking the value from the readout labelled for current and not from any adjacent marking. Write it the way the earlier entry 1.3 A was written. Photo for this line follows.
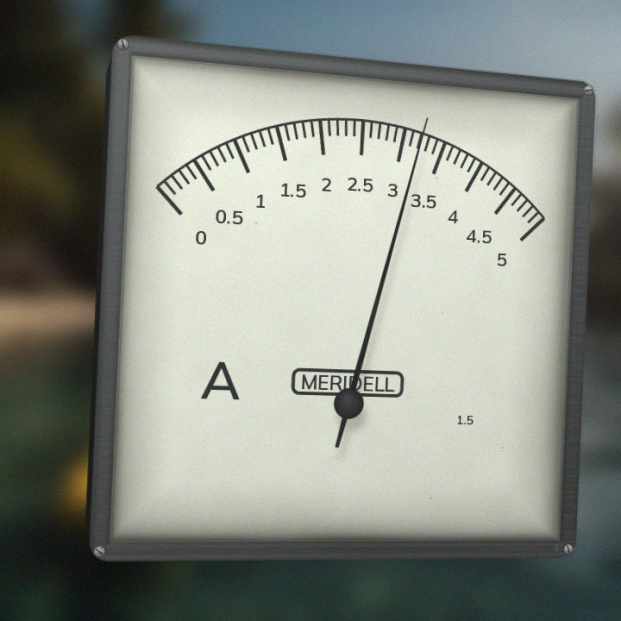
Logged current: 3.2 A
